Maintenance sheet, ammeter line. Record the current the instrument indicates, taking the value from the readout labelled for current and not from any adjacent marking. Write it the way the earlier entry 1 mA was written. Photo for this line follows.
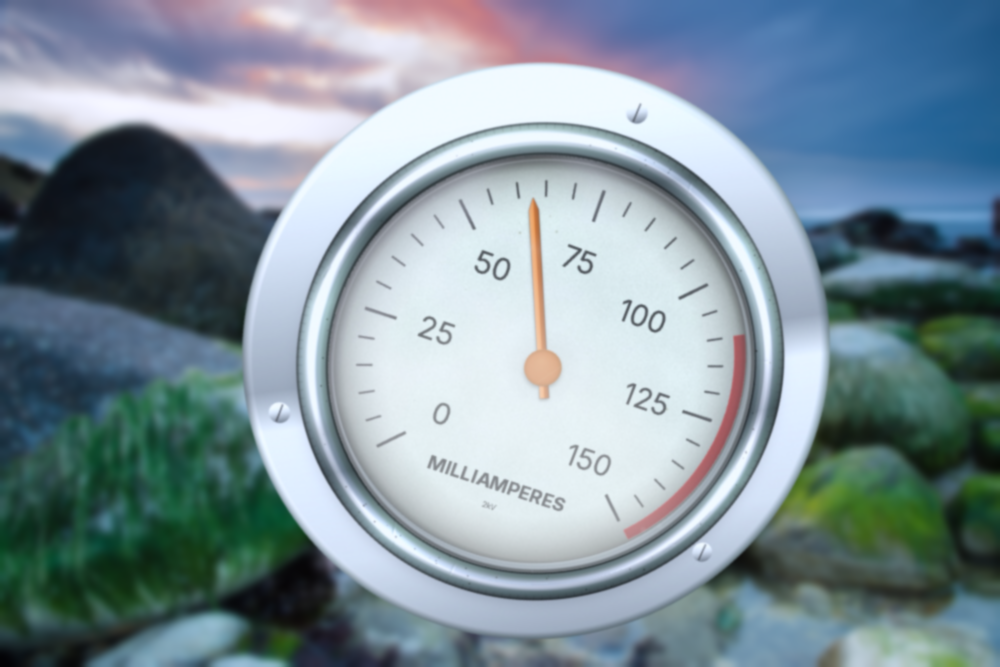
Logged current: 62.5 mA
